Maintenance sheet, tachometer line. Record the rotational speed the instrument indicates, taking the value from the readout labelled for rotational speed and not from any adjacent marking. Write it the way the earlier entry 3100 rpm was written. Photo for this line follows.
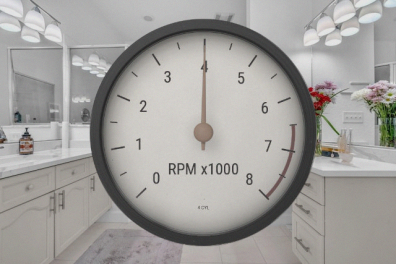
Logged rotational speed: 4000 rpm
